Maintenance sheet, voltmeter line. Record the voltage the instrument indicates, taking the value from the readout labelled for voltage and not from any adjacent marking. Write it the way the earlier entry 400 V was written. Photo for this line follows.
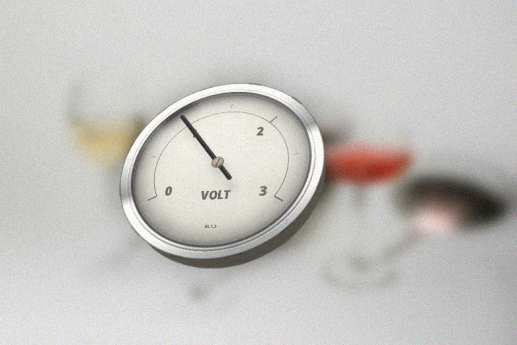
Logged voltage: 1 V
